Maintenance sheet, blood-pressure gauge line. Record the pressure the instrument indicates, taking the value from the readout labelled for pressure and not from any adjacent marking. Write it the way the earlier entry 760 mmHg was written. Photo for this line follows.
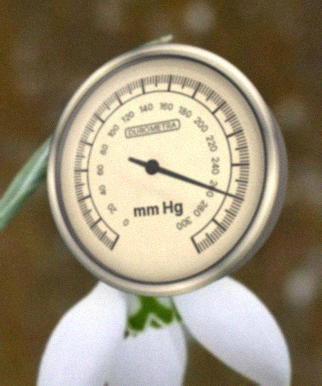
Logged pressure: 260 mmHg
